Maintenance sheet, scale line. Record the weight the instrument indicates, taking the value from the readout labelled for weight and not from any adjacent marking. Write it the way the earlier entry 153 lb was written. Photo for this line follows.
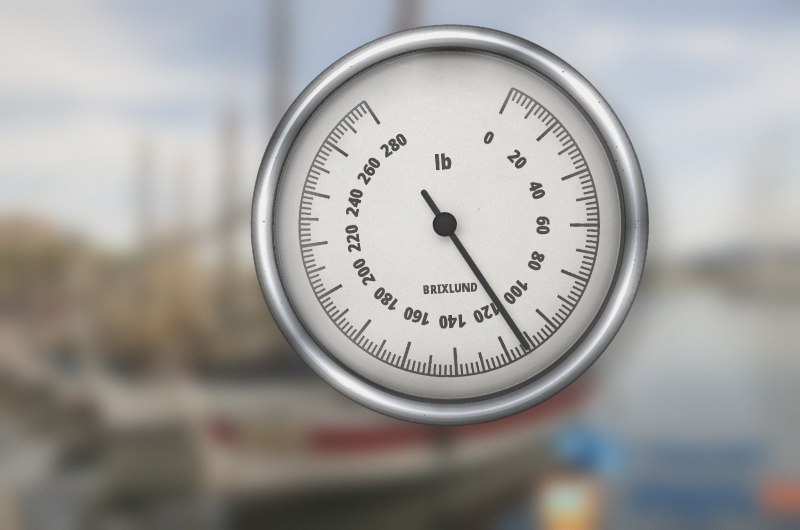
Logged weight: 112 lb
